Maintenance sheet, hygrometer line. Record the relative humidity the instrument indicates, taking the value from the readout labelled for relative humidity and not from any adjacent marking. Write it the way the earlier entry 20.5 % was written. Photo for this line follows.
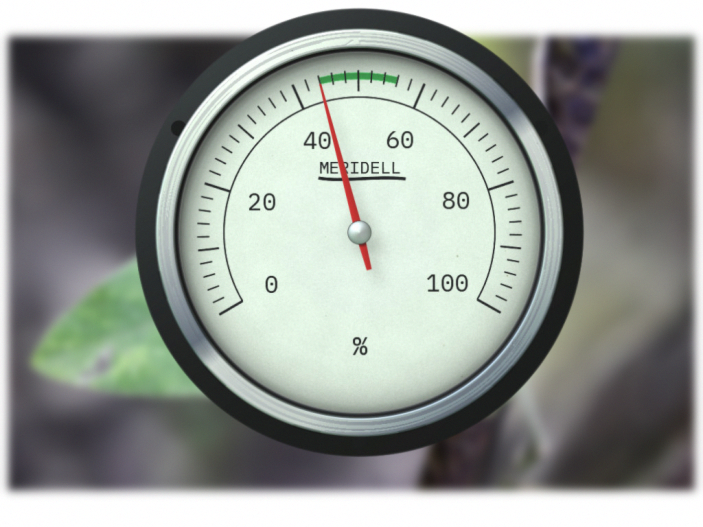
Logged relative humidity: 44 %
